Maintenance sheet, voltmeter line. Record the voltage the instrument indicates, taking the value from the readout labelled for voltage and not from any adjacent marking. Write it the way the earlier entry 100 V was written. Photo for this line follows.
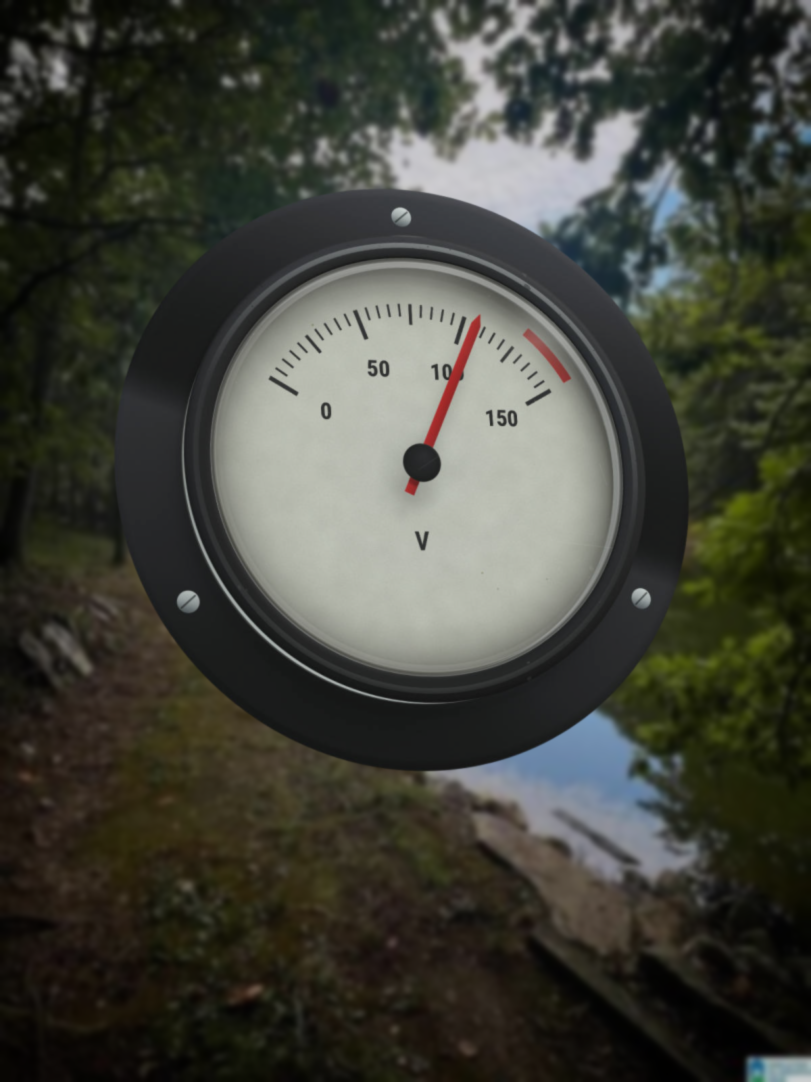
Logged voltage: 105 V
